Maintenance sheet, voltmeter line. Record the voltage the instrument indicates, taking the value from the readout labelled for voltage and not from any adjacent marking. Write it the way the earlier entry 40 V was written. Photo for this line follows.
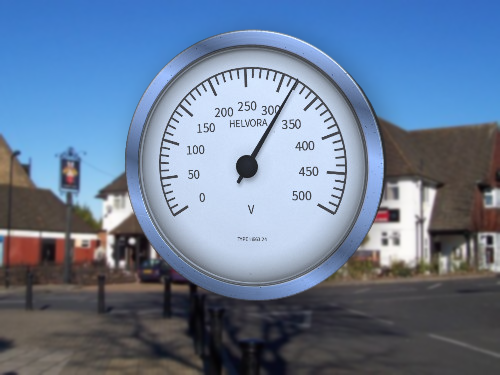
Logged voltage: 320 V
